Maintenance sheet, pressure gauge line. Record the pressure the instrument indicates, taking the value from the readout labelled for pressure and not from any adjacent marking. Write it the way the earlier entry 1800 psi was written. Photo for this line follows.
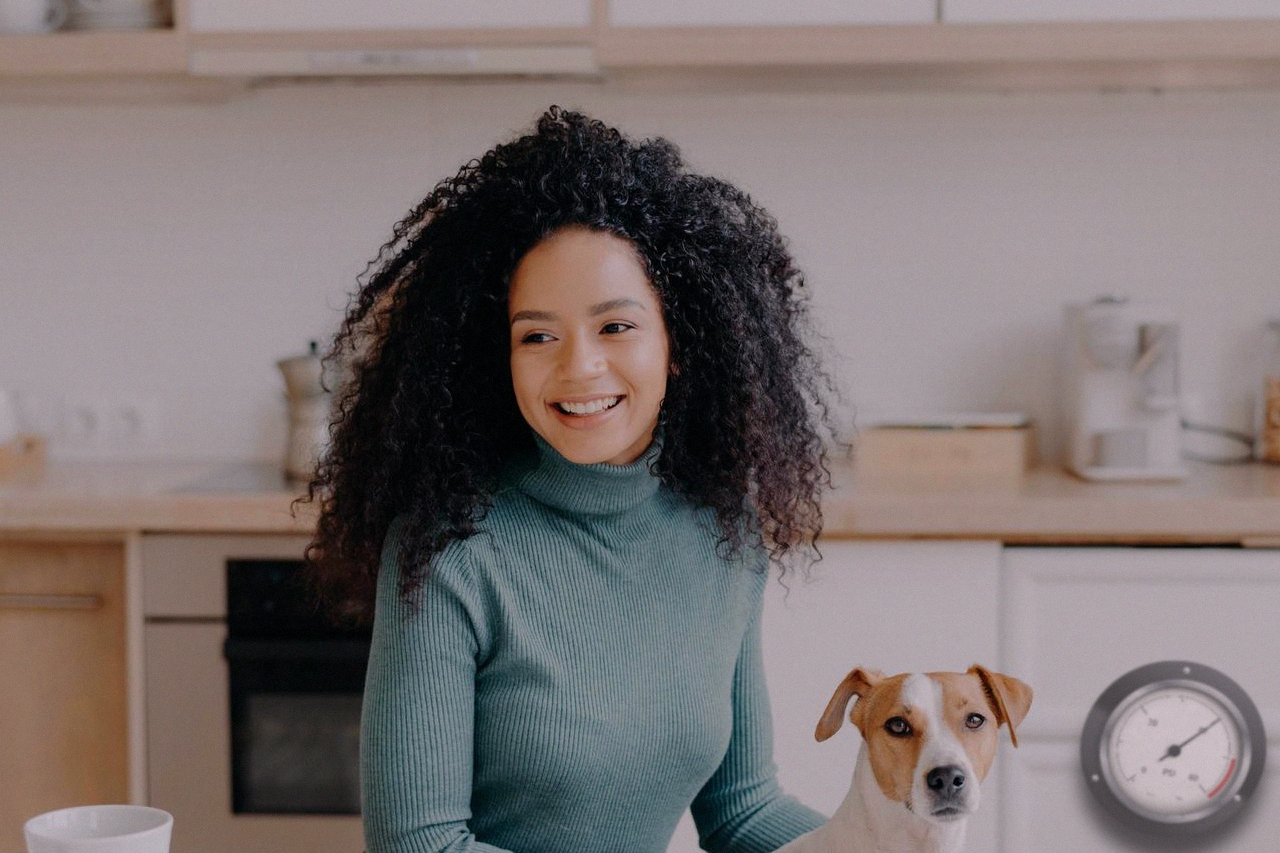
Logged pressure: 40 psi
